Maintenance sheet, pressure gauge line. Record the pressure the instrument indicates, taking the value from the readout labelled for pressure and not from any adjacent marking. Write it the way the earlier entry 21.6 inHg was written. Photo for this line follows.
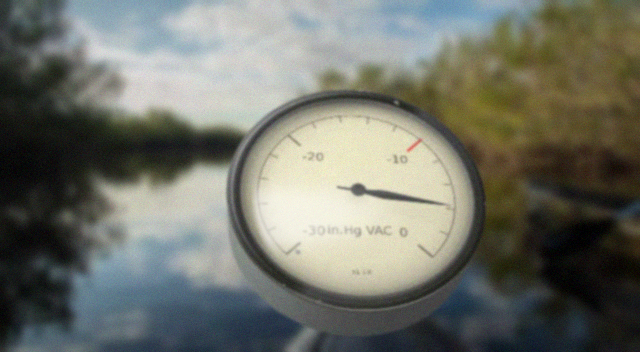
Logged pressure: -4 inHg
